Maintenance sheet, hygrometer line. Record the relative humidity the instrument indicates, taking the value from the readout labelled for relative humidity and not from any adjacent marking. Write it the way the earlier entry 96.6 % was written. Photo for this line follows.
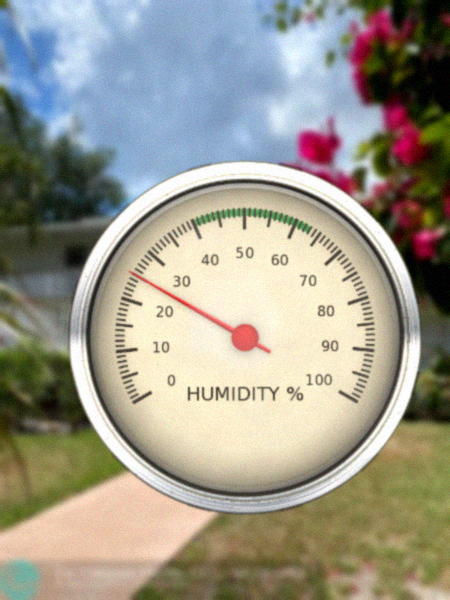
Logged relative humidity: 25 %
